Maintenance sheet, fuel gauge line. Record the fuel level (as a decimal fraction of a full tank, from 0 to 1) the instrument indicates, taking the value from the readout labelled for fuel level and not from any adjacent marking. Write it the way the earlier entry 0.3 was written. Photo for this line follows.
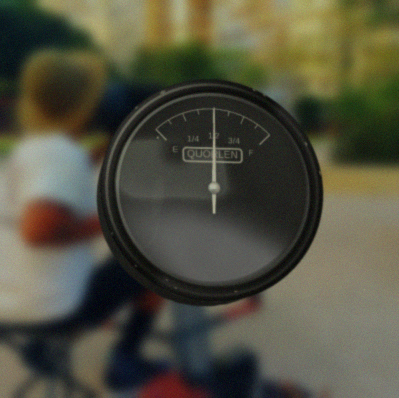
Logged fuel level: 0.5
